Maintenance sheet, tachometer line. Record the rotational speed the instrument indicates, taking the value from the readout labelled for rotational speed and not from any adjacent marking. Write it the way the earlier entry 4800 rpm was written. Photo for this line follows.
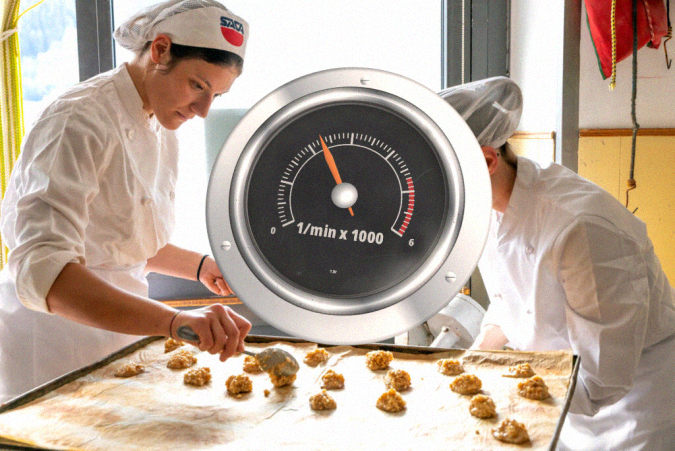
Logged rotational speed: 2300 rpm
